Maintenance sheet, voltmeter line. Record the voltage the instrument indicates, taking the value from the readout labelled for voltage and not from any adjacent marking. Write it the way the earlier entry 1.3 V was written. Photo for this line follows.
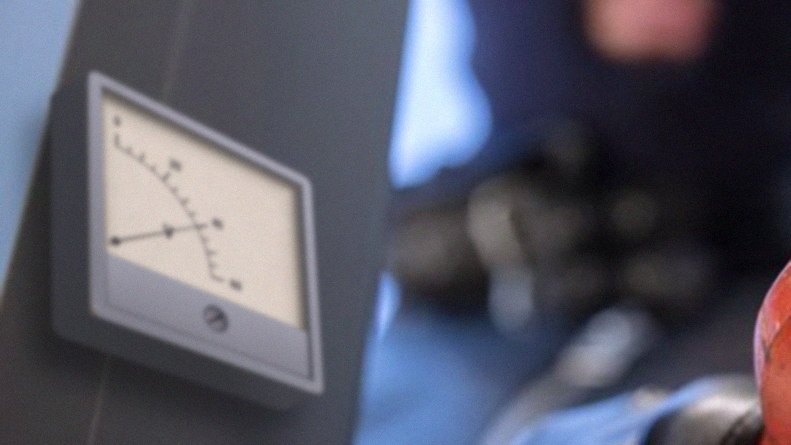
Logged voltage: 40 V
